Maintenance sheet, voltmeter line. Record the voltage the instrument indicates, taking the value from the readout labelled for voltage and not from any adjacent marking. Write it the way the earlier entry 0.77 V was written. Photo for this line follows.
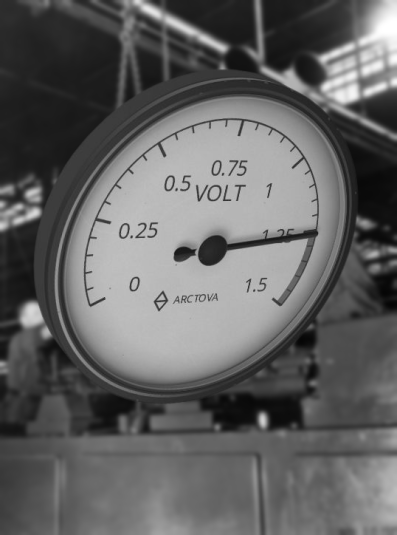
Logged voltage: 1.25 V
